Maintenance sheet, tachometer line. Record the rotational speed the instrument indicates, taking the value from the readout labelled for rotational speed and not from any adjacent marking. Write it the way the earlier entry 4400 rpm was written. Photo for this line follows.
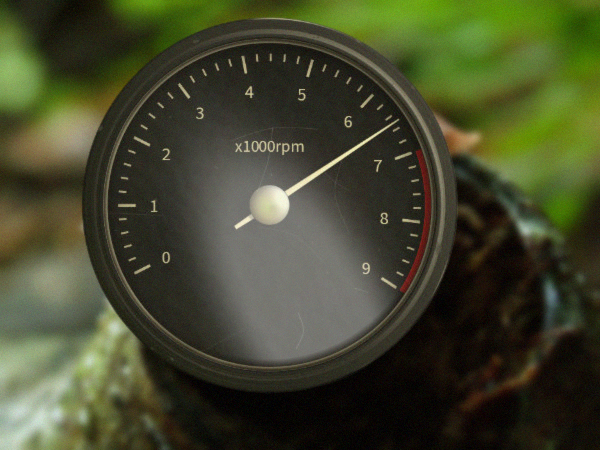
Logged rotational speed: 6500 rpm
